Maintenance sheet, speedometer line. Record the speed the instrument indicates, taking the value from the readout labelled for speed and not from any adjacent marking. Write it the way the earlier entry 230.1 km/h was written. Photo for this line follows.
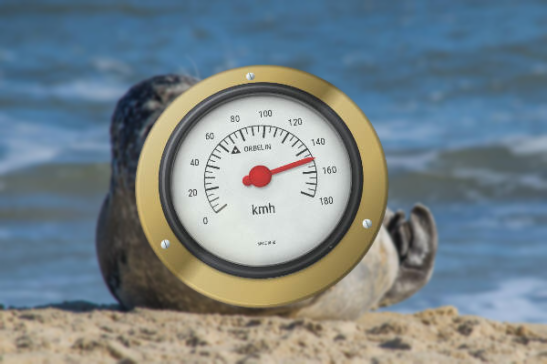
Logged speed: 150 km/h
